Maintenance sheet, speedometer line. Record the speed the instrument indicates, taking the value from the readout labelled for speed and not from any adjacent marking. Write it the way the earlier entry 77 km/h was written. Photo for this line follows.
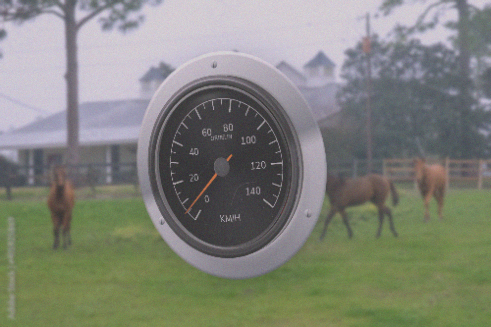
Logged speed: 5 km/h
